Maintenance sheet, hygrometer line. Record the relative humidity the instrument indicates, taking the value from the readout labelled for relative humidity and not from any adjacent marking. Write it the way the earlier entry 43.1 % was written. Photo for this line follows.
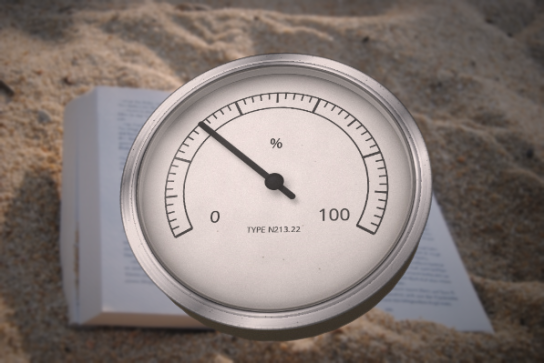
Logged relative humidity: 30 %
